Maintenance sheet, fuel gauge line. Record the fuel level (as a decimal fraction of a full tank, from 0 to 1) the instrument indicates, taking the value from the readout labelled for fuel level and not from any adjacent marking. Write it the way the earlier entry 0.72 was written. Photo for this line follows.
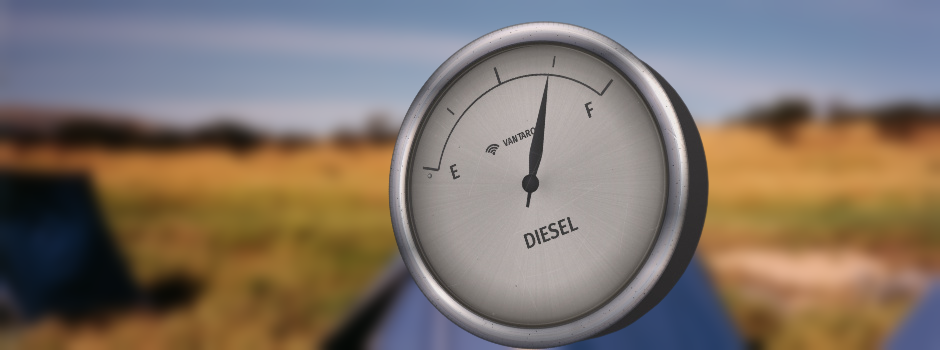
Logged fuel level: 0.75
